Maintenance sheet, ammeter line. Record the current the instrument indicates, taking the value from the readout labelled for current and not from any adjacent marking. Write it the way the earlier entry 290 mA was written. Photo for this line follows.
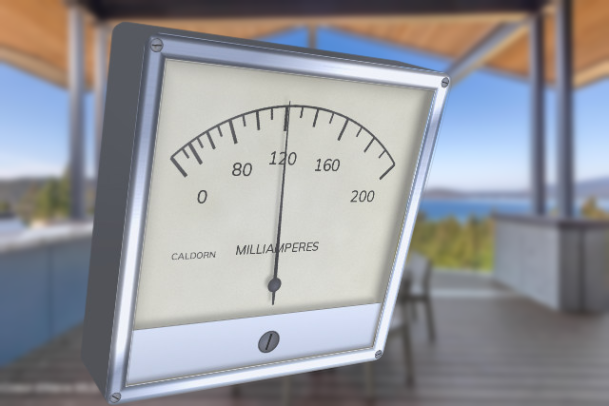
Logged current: 120 mA
